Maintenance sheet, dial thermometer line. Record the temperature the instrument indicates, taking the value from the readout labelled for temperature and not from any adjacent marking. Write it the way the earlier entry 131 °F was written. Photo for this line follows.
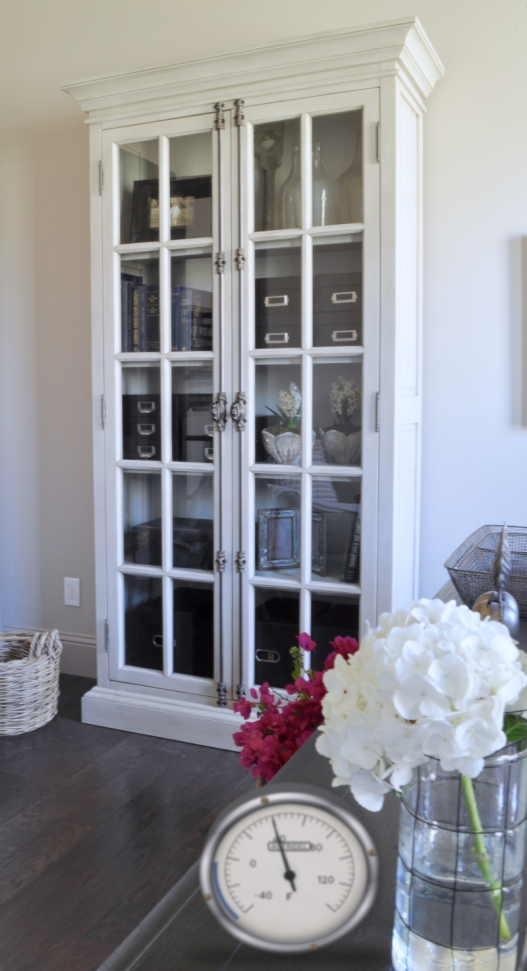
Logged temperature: 40 °F
